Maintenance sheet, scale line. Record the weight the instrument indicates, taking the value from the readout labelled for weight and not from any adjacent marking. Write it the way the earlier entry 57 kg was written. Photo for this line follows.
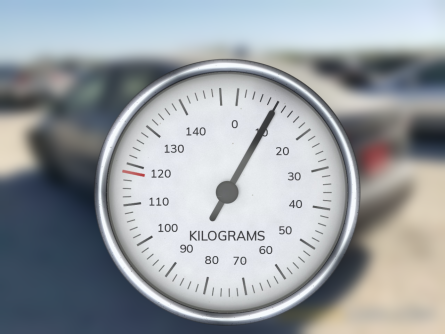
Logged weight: 10 kg
